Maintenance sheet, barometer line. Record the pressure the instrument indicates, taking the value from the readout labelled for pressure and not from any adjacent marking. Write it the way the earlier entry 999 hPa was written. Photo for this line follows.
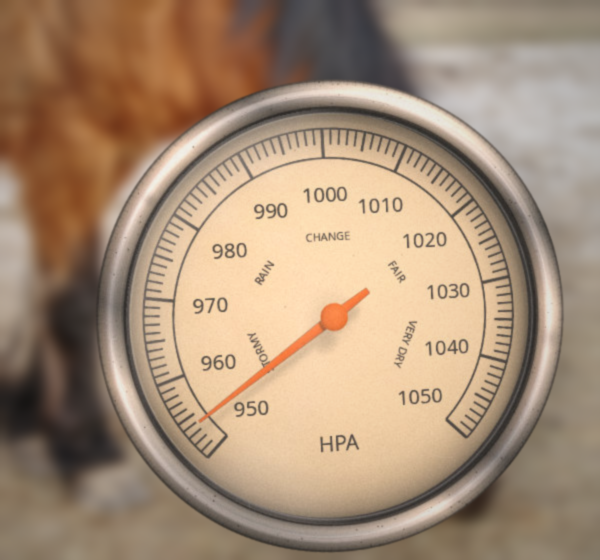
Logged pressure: 954 hPa
